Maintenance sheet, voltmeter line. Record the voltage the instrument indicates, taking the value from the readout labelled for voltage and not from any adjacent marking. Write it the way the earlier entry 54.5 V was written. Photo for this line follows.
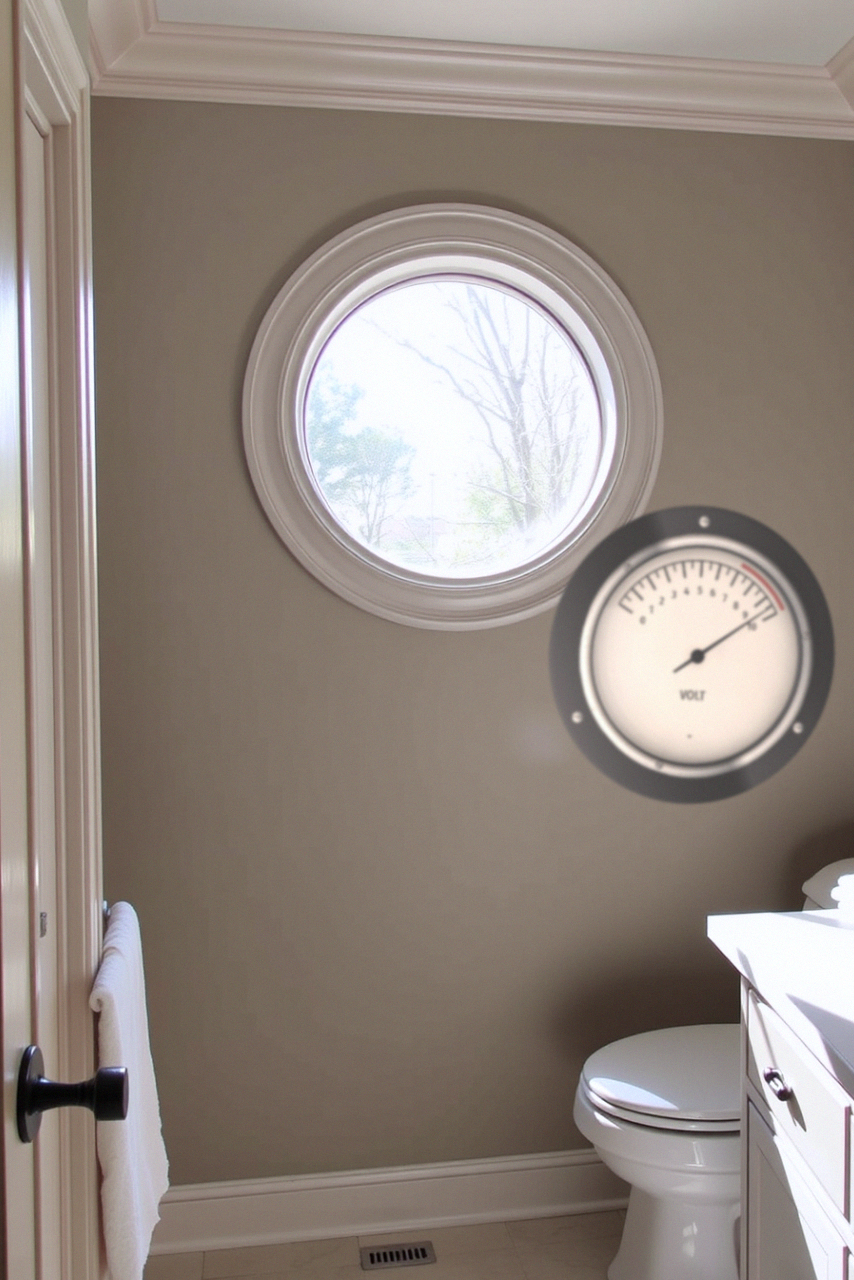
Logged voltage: 9.5 V
